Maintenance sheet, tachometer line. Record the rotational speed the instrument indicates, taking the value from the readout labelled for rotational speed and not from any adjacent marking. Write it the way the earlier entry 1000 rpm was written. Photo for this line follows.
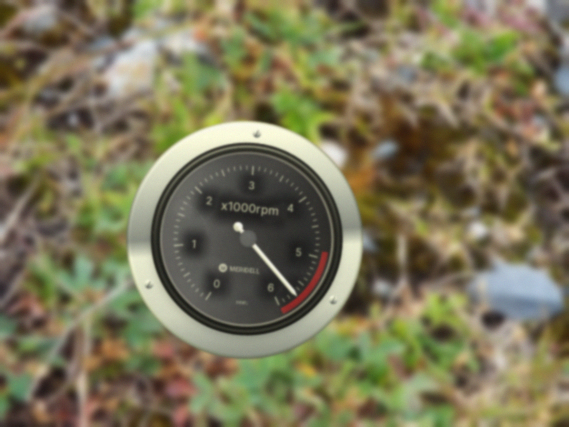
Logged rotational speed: 5700 rpm
